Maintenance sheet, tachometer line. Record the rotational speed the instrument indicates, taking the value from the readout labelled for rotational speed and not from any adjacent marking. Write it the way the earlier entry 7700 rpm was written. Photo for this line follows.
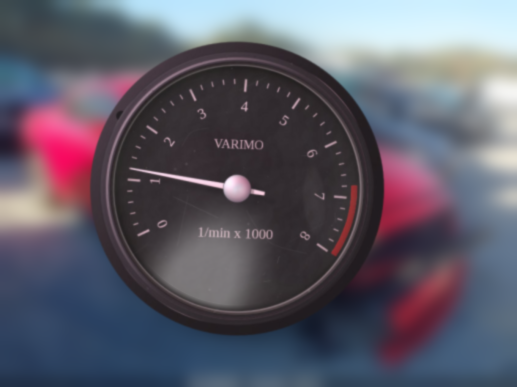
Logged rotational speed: 1200 rpm
